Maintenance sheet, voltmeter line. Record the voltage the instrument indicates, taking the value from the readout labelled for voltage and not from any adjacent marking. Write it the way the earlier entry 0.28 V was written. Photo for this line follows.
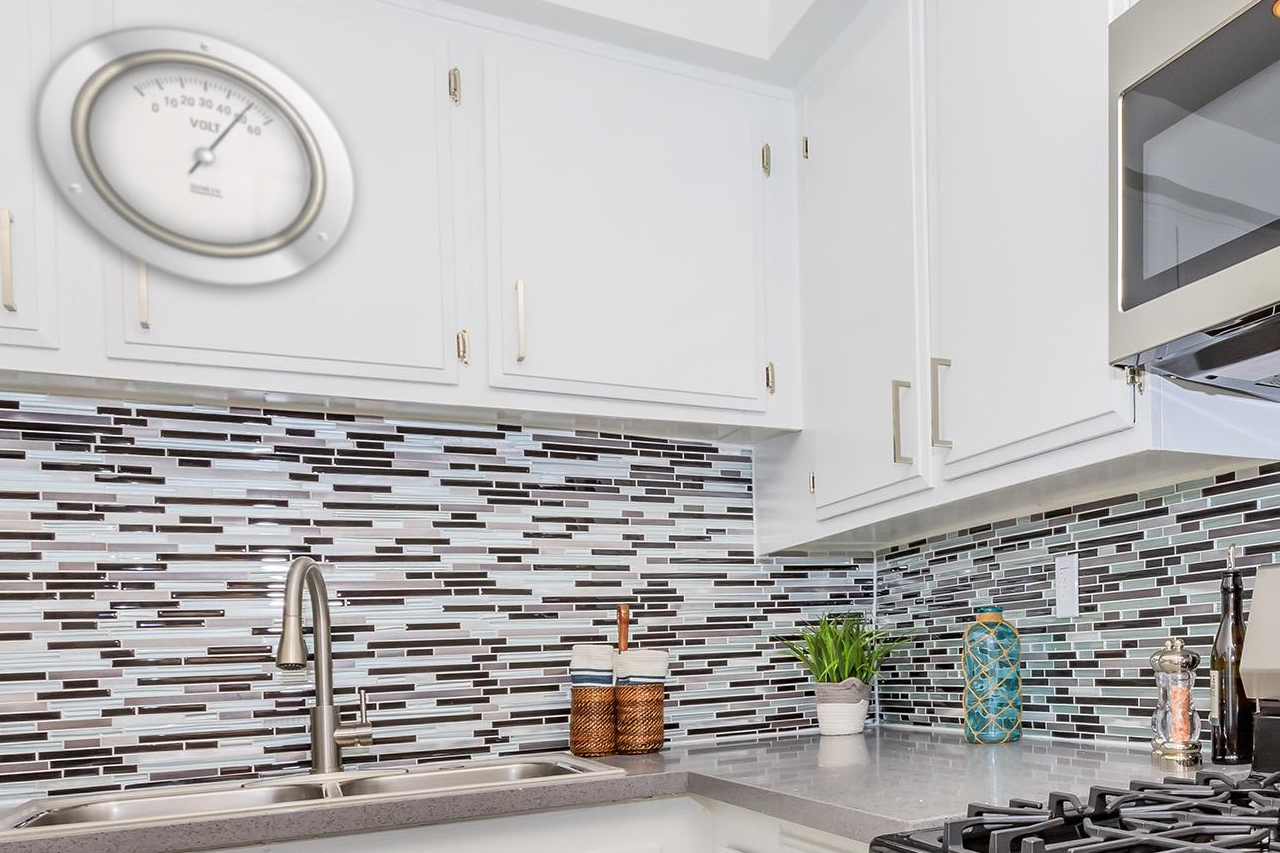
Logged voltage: 50 V
